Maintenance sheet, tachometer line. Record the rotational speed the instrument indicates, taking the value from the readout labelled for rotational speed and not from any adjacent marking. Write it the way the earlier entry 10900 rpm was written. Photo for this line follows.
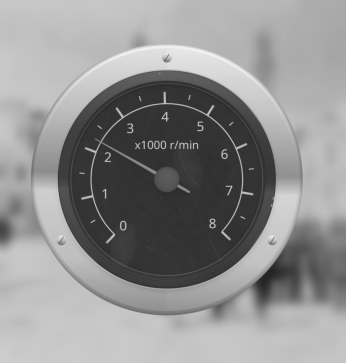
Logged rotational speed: 2250 rpm
